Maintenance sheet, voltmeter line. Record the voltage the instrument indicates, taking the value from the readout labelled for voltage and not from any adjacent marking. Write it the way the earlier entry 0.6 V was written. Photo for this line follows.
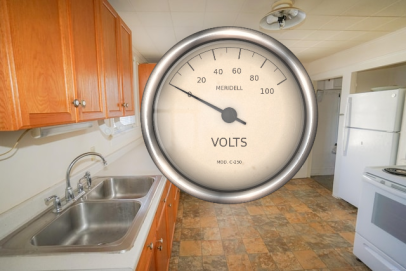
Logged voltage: 0 V
